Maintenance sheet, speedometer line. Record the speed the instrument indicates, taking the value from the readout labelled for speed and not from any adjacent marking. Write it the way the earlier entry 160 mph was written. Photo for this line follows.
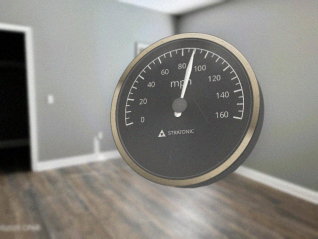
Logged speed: 90 mph
